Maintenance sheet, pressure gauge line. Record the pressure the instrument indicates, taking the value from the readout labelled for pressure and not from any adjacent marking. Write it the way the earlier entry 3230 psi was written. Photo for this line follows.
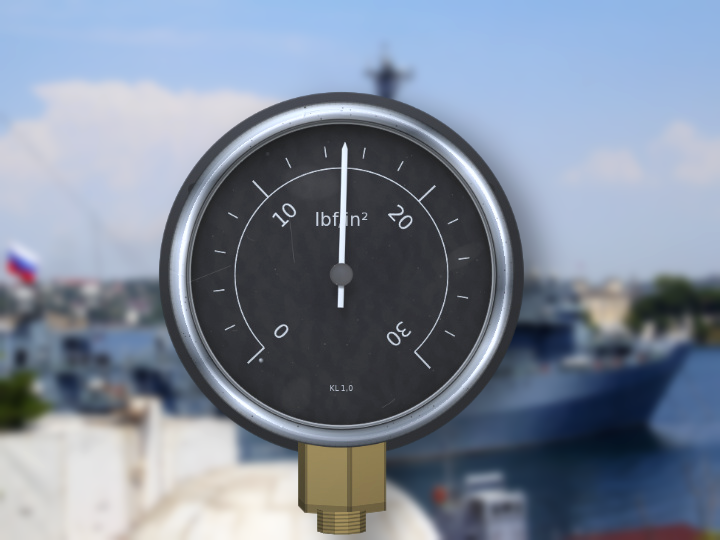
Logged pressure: 15 psi
